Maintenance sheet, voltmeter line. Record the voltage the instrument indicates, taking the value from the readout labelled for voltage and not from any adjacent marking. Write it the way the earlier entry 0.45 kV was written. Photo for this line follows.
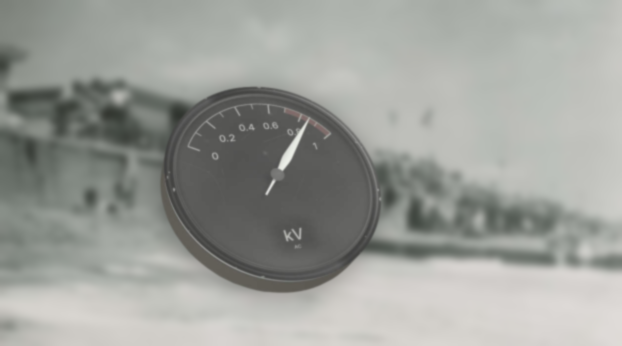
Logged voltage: 0.85 kV
